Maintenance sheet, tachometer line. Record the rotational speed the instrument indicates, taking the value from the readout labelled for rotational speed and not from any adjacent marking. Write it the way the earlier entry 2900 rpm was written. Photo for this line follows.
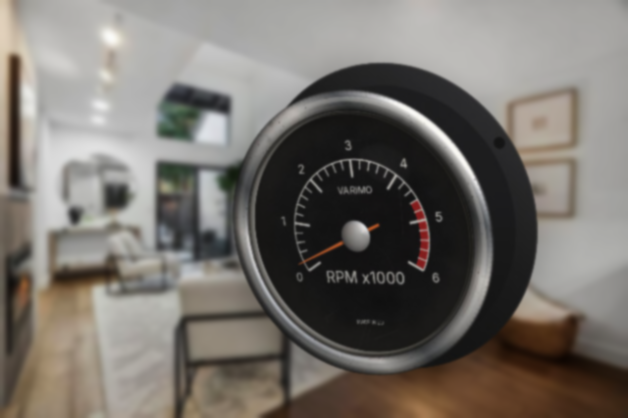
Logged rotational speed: 200 rpm
